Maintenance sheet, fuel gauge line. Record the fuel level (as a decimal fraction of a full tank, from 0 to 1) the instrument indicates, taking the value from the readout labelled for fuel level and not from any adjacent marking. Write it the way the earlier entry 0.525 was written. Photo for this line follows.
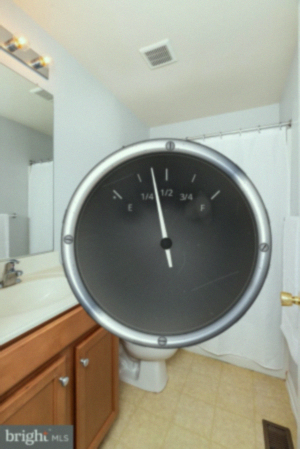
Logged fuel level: 0.375
